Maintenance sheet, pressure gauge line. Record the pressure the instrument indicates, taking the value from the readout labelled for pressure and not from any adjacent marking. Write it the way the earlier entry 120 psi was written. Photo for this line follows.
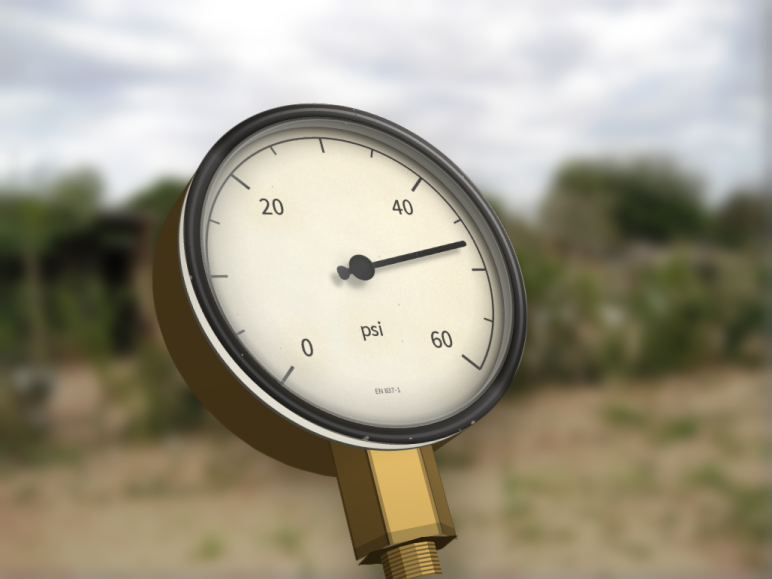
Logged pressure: 47.5 psi
